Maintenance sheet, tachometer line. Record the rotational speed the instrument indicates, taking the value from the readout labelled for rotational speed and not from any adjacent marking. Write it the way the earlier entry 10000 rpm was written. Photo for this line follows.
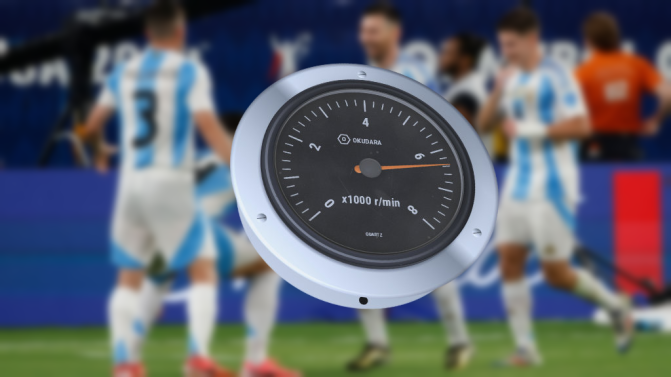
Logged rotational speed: 6400 rpm
